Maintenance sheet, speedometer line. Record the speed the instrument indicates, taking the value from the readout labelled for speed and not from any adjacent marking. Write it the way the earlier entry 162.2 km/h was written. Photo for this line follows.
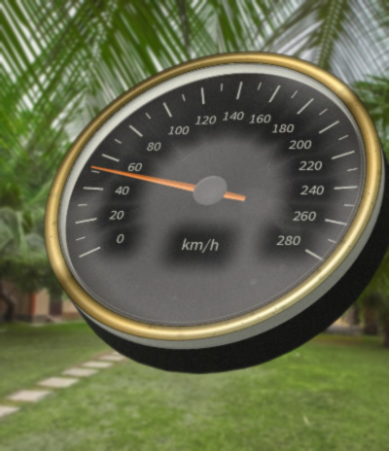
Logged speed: 50 km/h
